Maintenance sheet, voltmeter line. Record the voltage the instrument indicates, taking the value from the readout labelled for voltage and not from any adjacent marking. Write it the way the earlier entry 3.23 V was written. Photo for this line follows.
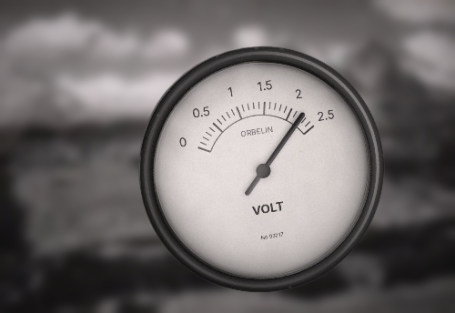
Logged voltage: 2.2 V
